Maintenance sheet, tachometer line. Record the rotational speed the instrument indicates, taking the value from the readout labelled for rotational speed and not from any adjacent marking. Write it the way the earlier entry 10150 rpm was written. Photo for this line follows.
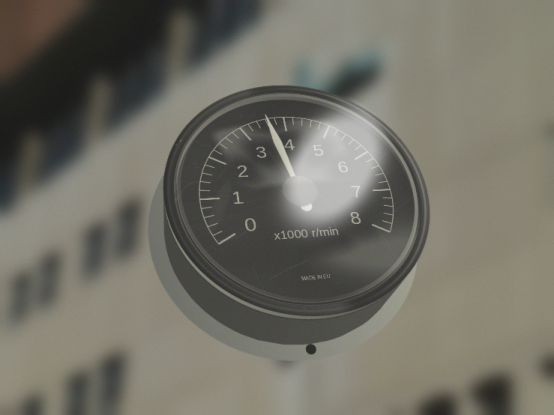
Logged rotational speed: 3600 rpm
